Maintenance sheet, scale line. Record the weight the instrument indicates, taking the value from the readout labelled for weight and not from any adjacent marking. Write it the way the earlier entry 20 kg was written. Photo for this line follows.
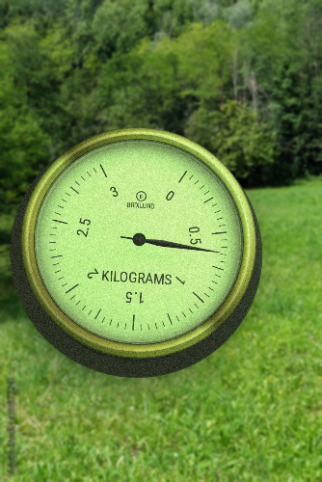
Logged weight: 0.65 kg
